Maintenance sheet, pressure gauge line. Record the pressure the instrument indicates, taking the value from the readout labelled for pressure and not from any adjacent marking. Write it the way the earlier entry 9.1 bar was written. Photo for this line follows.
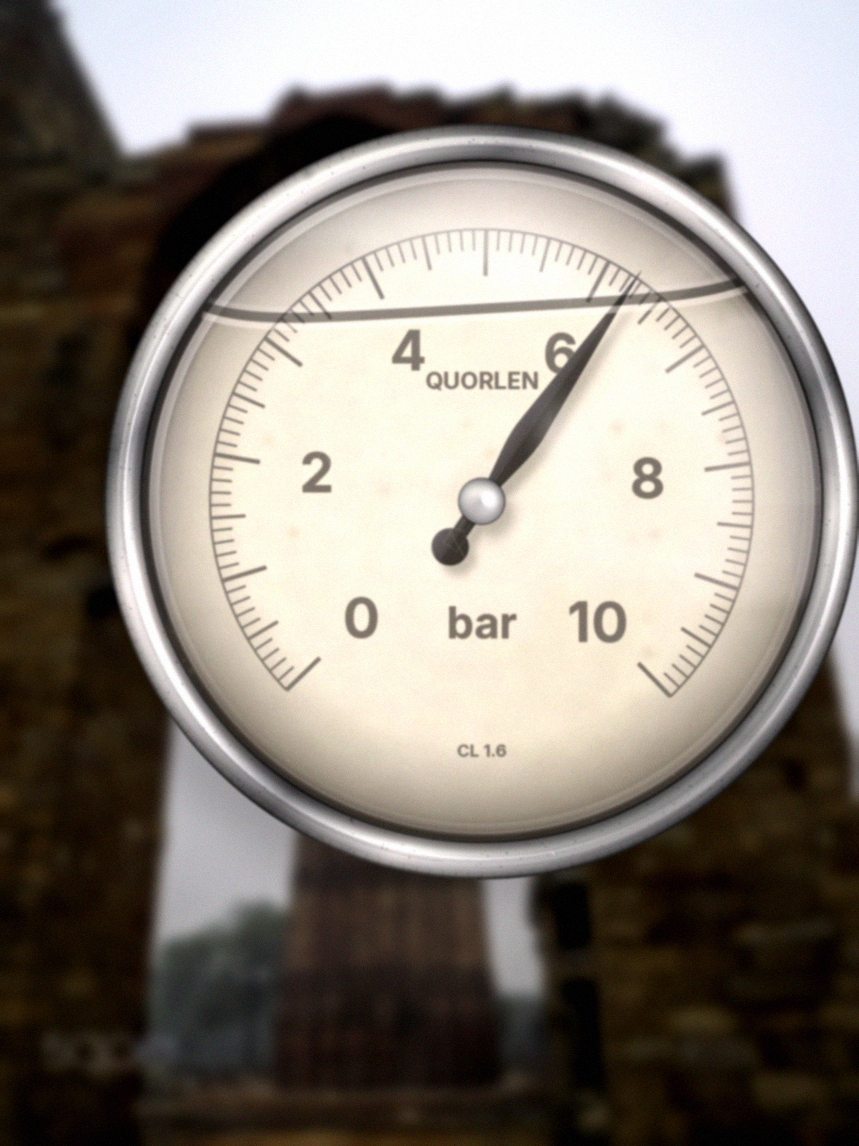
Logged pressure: 6.25 bar
